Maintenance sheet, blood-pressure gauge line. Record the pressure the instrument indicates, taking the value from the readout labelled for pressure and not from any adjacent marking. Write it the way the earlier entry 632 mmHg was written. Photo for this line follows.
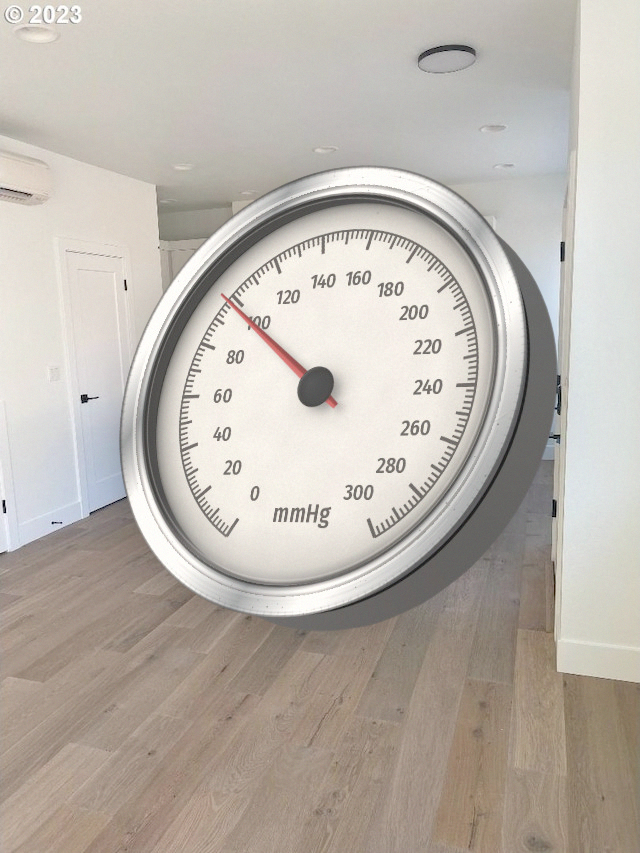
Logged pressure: 98 mmHg
